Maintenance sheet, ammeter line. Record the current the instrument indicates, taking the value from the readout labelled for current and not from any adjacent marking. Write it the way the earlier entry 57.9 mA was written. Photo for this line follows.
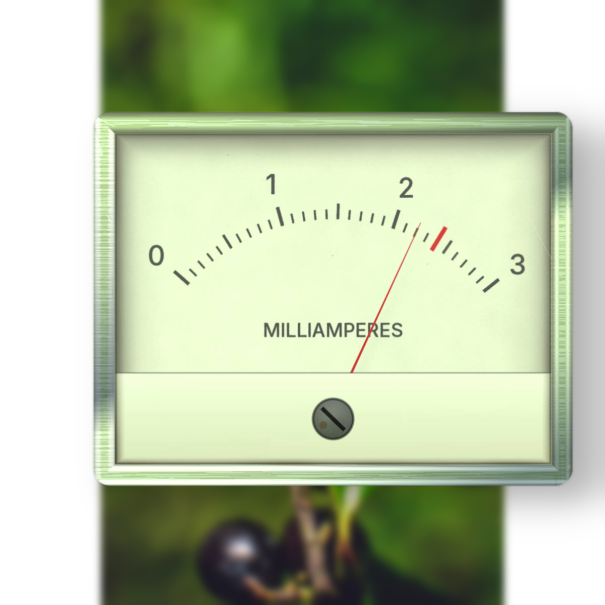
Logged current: 2.2 mA
